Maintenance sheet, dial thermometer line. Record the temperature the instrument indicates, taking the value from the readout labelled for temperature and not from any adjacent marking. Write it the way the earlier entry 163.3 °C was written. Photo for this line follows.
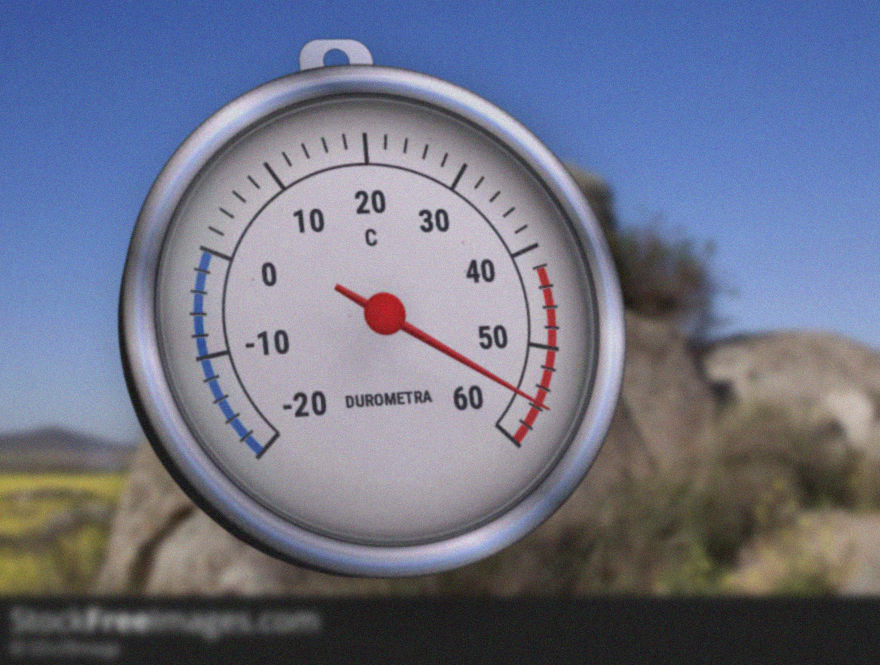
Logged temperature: 56 °C
